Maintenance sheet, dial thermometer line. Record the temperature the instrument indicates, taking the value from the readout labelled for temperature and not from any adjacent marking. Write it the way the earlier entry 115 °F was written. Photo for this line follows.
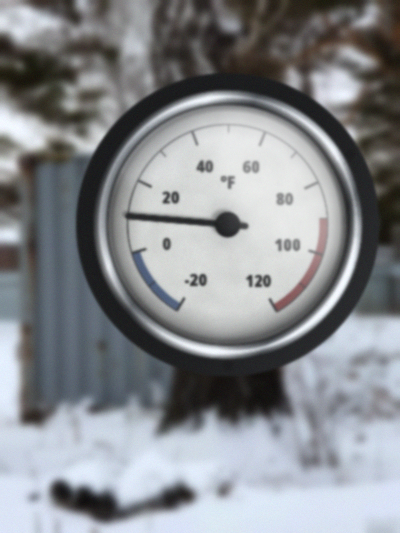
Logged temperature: 10 °F
